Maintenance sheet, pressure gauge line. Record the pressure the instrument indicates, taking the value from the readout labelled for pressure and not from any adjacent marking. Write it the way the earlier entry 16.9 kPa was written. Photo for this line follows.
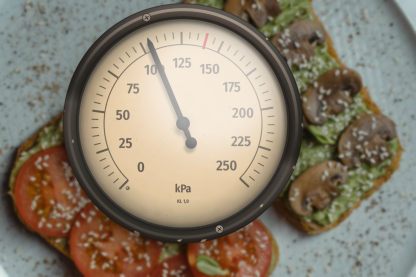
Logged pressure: 105 kPa
